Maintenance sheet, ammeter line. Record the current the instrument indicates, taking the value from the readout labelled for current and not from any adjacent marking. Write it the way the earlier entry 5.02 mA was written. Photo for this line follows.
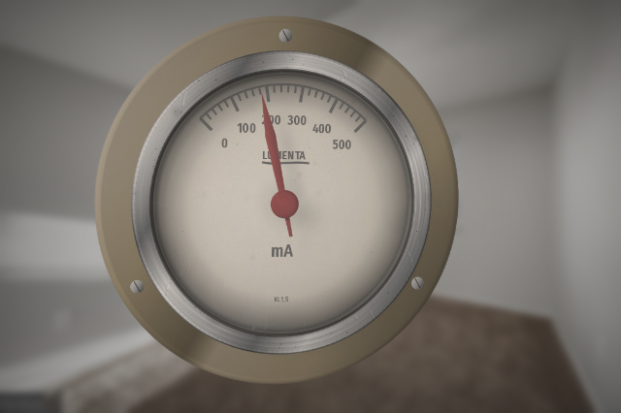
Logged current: 180 mA
